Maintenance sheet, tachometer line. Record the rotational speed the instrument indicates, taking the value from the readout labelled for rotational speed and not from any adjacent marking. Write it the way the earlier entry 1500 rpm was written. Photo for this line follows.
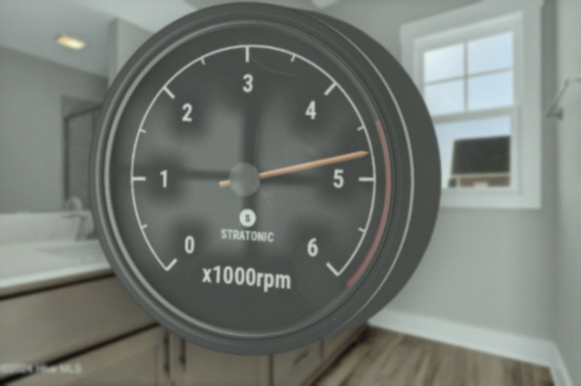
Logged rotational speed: 4750 rpm
